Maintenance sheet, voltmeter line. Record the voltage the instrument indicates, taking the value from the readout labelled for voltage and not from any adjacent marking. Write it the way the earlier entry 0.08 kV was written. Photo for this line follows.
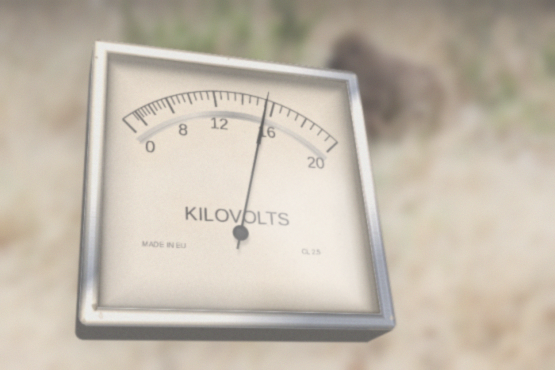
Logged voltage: 15.5 kV
